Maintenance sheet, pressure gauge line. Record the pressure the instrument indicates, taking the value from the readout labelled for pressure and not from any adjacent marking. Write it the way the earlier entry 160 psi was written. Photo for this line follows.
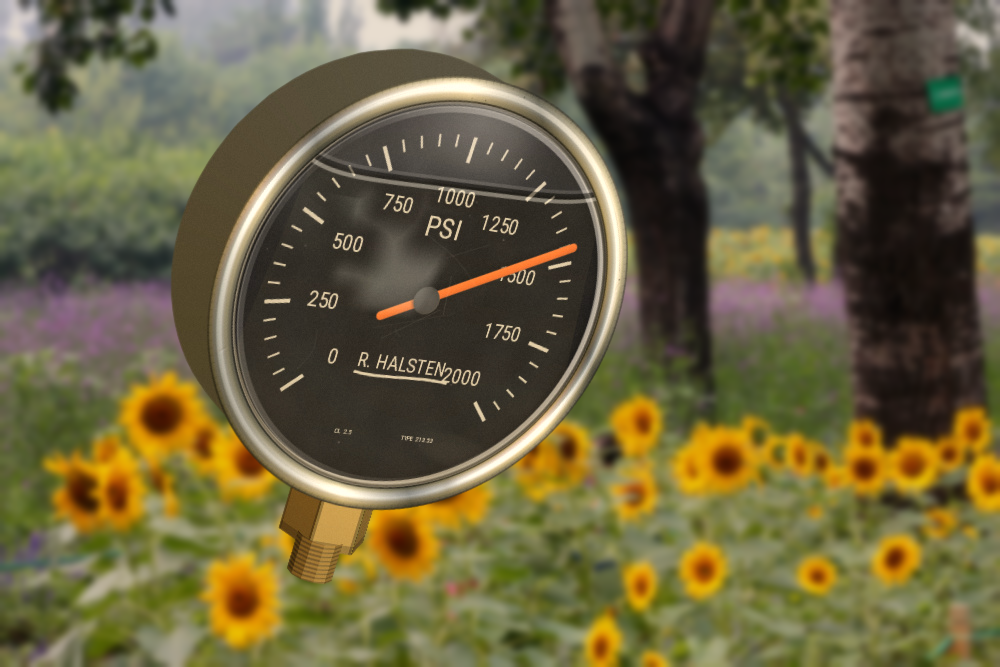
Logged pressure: 1450 psi
